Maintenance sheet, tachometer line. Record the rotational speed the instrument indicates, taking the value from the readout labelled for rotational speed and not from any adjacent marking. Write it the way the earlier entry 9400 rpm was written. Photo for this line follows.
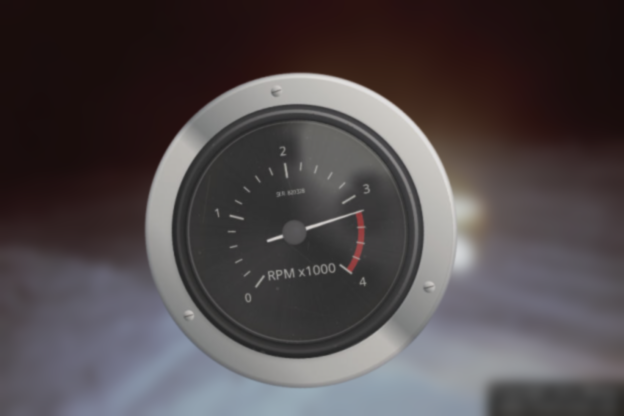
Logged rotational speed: 3200 rpm
